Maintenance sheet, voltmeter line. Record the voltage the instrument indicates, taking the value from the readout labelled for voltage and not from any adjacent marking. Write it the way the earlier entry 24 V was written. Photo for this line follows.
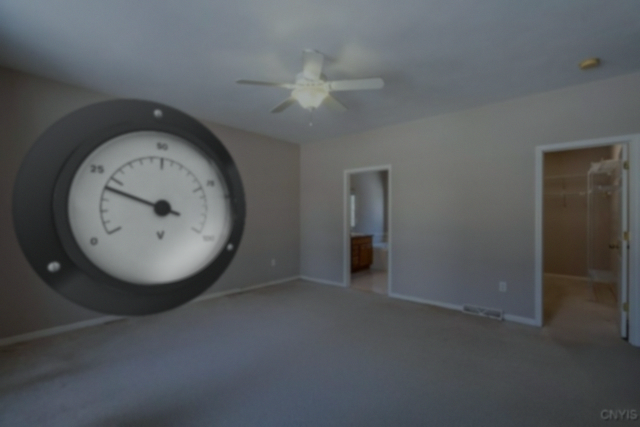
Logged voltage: 20 V
